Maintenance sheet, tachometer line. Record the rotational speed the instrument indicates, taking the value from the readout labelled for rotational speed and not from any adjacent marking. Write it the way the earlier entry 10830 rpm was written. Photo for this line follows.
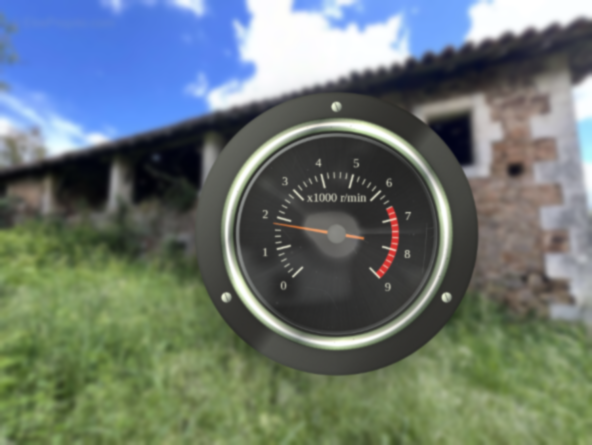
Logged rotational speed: 1800 rpm
